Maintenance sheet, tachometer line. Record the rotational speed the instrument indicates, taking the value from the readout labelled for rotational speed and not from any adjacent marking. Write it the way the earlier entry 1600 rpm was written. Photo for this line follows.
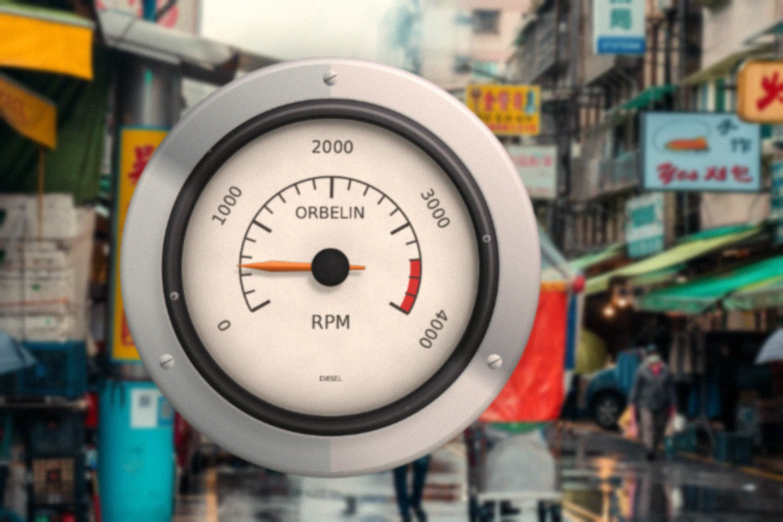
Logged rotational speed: 500 rpm
